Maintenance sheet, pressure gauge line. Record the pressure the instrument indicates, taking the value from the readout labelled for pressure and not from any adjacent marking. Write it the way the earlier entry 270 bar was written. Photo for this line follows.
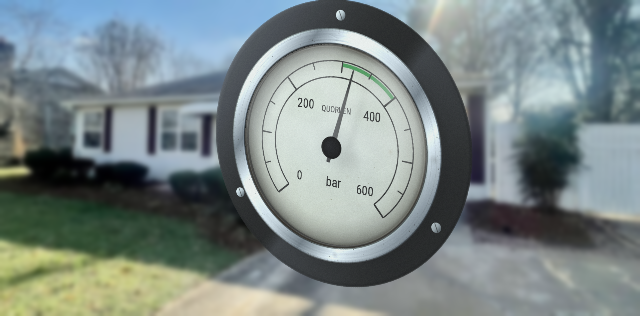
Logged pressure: 325 bar
